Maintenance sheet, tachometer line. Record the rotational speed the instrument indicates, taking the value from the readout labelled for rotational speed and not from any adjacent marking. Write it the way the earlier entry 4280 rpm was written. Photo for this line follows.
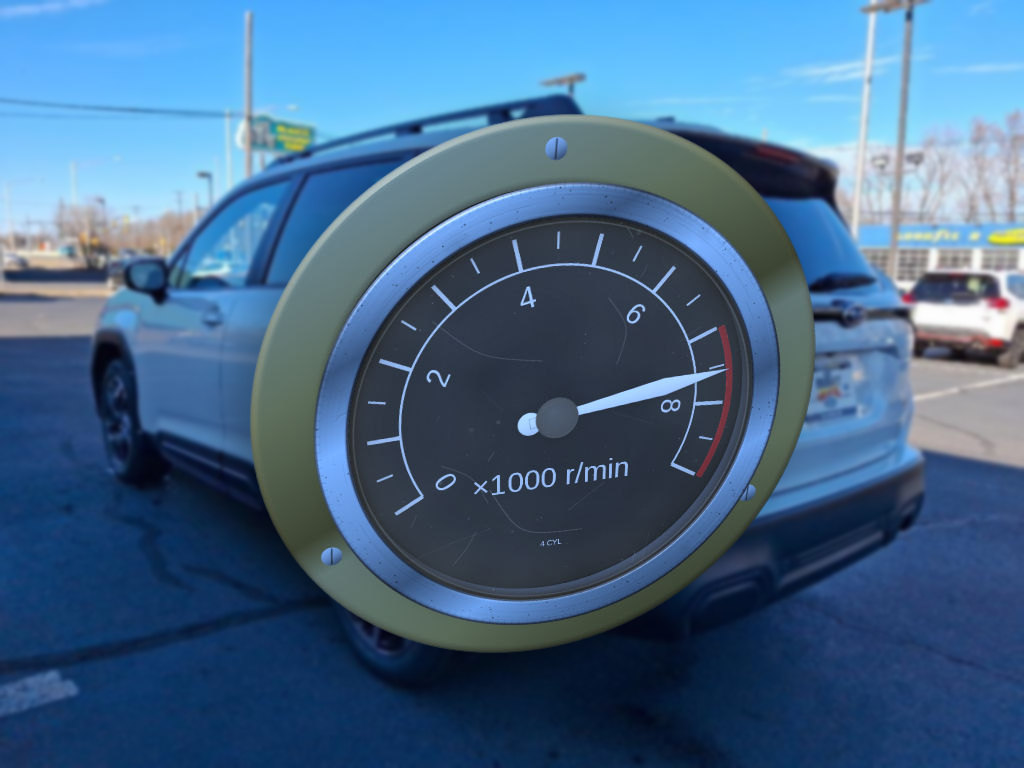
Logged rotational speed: 7500 rpm
